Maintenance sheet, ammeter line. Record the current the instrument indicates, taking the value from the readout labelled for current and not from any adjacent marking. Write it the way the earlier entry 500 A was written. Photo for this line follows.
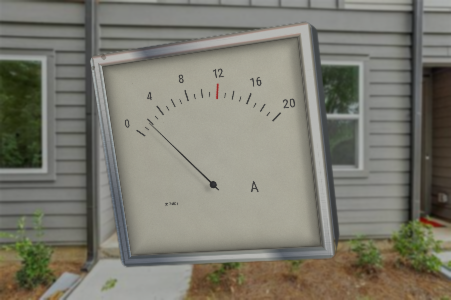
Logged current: 2 A
